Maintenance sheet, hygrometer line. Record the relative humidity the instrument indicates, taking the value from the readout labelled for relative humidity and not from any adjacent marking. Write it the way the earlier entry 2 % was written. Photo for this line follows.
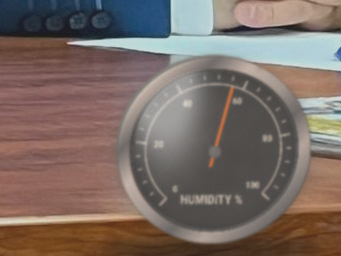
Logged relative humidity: 56 %
